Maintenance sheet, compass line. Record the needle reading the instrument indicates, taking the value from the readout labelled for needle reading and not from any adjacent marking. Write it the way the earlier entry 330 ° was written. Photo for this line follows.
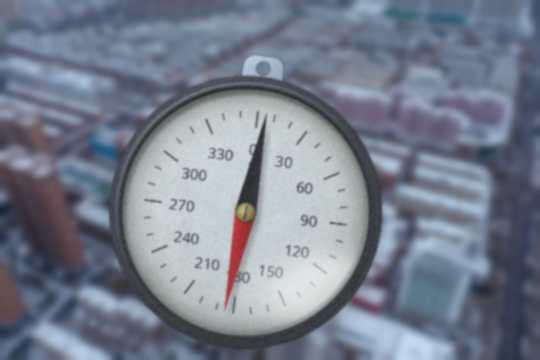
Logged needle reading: 185 °
